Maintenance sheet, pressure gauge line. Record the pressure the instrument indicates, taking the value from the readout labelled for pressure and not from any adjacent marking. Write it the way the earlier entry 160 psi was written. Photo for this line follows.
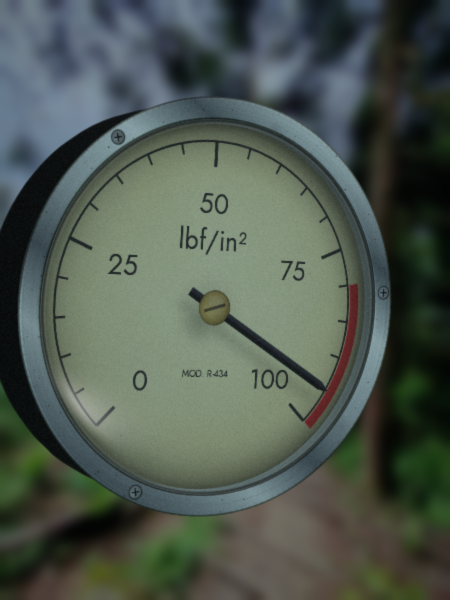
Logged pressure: 95 psi
